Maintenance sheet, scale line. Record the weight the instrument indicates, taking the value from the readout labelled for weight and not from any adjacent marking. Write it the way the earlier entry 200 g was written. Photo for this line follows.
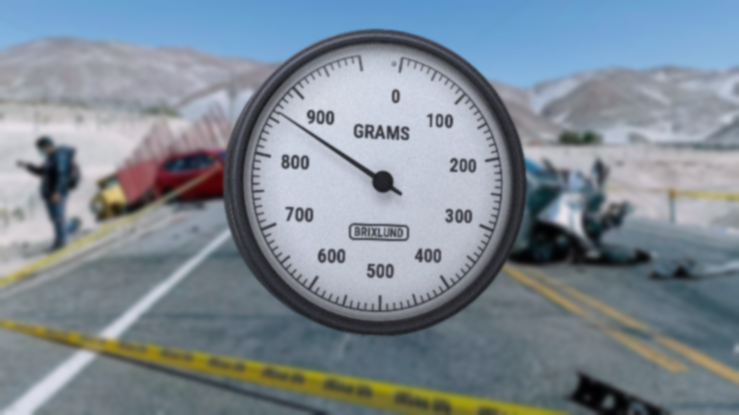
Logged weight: 860 g
